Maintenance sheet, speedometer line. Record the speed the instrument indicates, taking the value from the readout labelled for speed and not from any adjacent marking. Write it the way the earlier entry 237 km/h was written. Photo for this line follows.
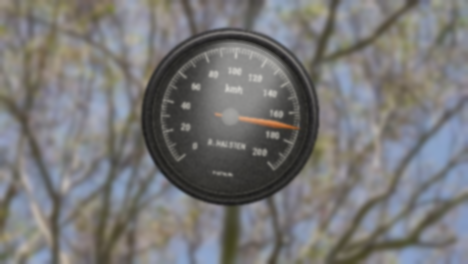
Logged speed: 170 km/h
